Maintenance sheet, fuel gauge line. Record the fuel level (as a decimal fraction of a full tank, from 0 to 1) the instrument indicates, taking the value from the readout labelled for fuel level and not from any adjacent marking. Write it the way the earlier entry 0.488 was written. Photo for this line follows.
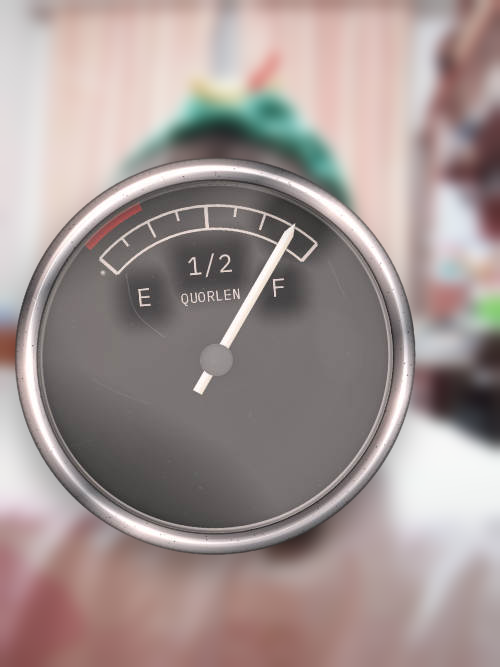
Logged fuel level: 0.875
